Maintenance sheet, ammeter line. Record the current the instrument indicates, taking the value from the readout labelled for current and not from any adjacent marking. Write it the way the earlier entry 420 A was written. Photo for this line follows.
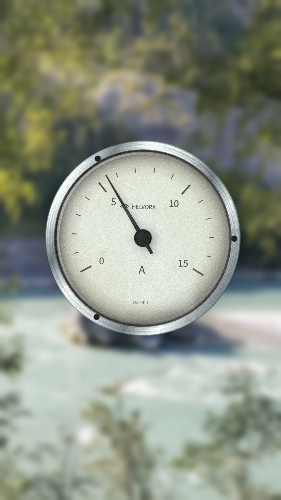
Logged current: 5.5 A
